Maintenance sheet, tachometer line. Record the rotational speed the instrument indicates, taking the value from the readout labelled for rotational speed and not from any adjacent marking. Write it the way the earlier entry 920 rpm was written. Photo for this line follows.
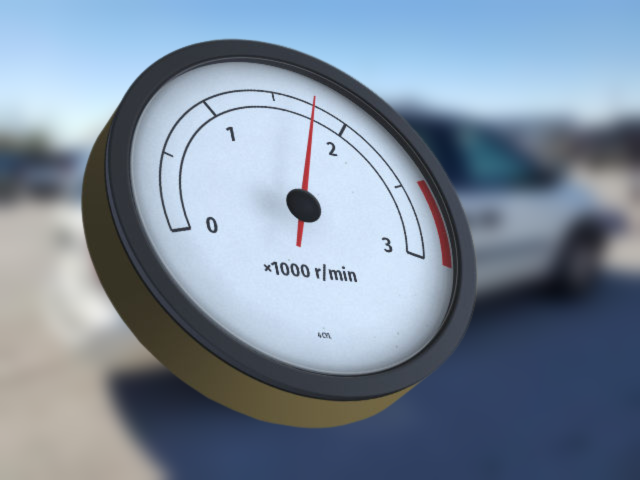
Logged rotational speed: 1750 rpm
